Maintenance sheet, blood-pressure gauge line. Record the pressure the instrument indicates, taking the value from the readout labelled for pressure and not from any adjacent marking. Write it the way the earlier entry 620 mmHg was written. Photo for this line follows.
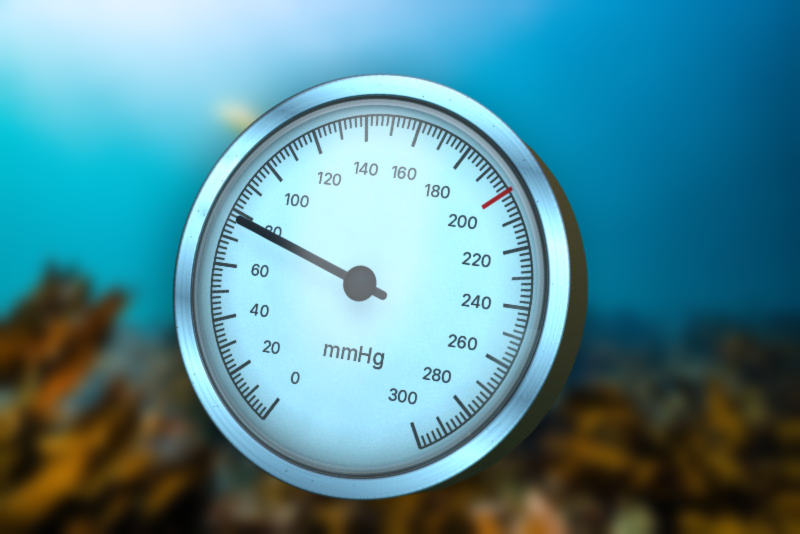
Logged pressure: 78 mmHg
